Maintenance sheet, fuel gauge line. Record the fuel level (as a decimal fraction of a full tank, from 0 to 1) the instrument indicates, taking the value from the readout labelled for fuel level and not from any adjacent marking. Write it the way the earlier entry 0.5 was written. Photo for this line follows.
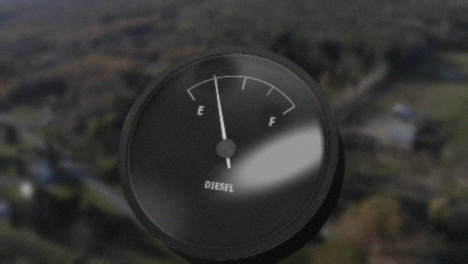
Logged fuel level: 0.25
